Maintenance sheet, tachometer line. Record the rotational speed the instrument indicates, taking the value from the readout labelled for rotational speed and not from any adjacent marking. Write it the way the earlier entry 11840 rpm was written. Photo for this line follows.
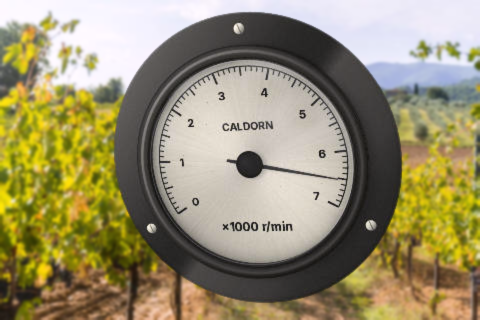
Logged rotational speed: 6500 rpm
